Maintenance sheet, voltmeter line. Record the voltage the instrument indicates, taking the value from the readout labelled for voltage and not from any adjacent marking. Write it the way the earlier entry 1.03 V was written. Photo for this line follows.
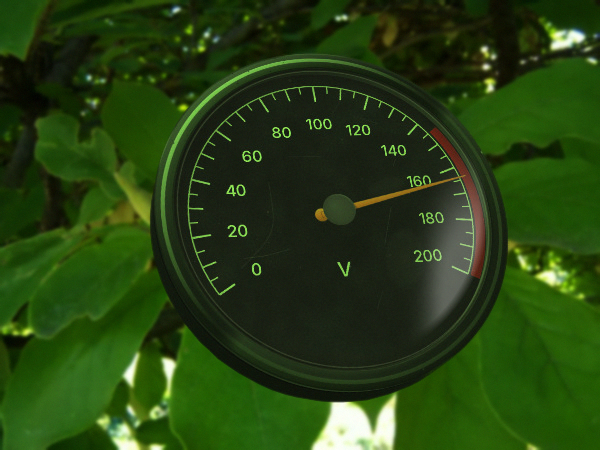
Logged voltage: 165 V
